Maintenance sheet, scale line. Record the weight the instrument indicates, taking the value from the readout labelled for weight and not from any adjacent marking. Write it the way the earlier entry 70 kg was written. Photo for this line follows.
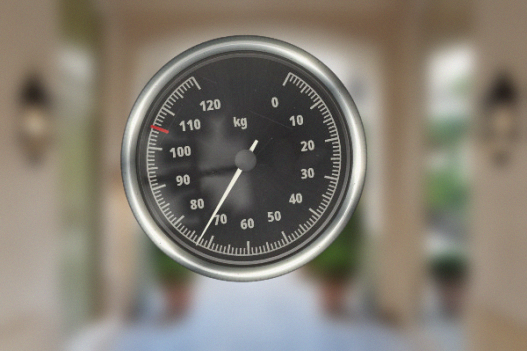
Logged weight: 73 kg
